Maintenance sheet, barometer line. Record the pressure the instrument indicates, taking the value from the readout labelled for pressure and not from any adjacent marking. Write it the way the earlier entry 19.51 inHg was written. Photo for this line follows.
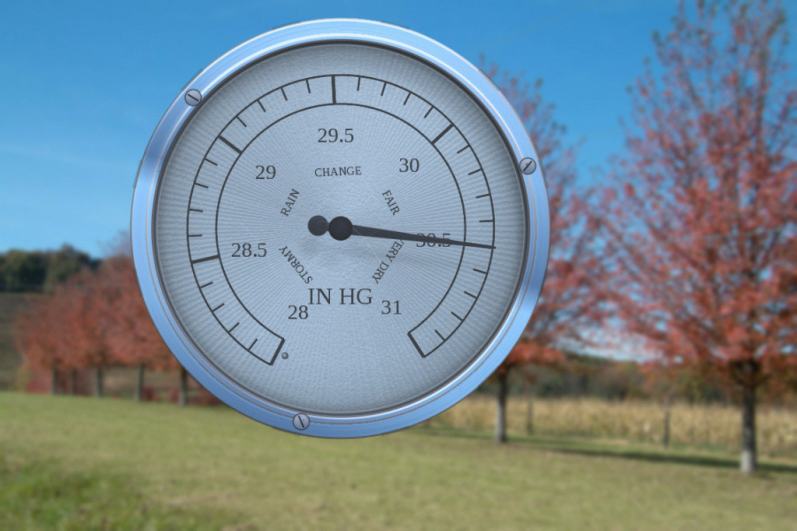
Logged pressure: 30.5 inHg
